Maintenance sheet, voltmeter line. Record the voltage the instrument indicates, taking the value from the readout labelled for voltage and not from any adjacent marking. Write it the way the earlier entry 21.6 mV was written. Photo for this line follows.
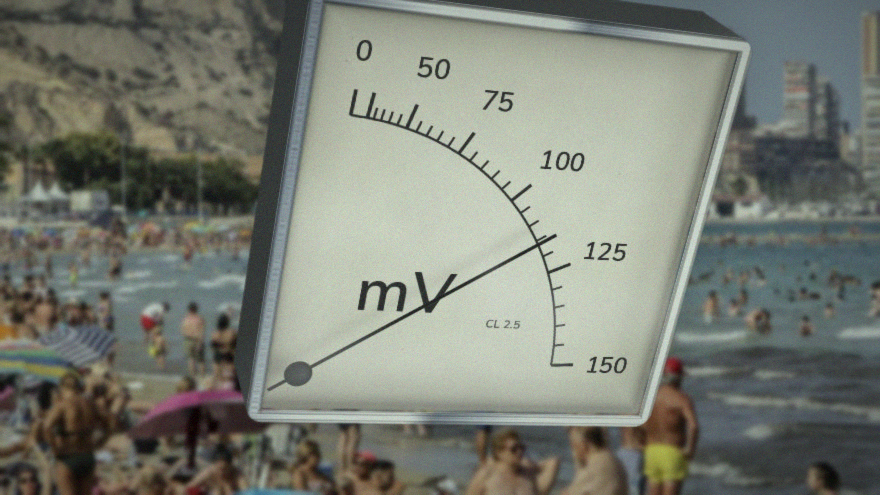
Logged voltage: 115 mV
